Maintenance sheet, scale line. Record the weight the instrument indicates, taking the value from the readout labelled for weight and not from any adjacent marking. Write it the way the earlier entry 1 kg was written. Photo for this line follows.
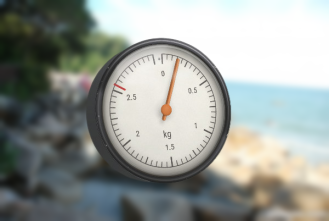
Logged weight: 0.15 kg
